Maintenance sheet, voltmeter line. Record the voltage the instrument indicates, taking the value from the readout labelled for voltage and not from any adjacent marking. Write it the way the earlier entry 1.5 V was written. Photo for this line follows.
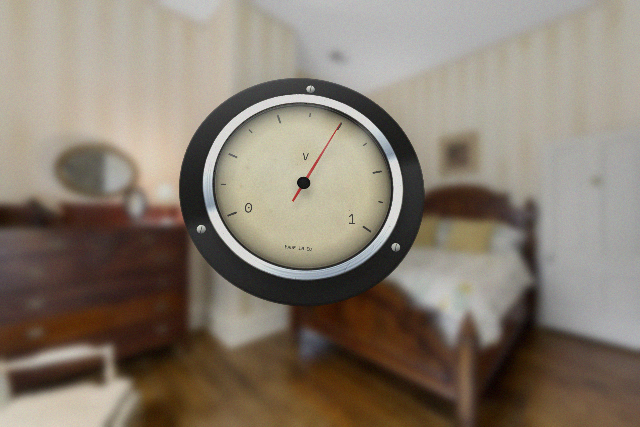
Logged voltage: 0.6 V
